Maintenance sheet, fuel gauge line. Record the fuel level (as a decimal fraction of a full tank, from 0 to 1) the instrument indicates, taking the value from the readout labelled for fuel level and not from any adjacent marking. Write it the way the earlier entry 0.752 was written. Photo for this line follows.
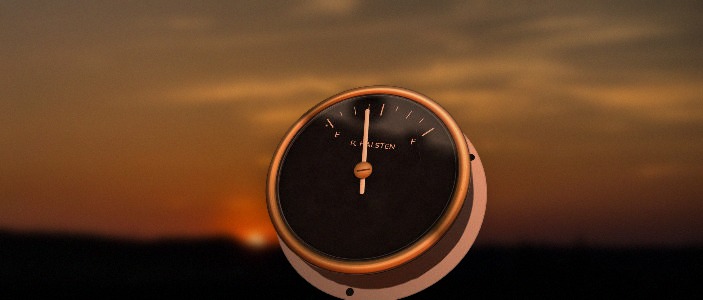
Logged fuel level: 0.375
